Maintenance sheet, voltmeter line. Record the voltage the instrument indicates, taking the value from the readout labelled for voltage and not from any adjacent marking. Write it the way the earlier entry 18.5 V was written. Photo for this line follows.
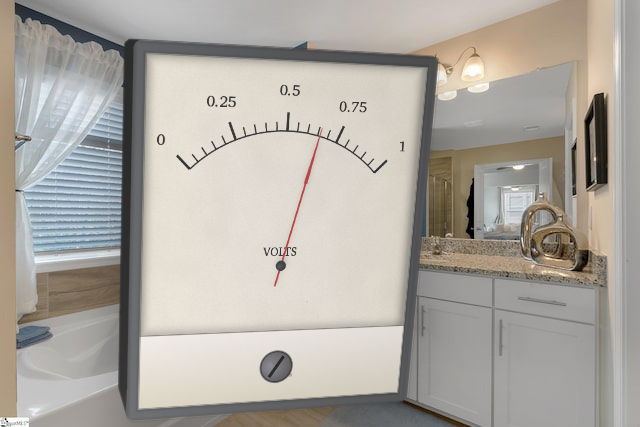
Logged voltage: 0.65 V
